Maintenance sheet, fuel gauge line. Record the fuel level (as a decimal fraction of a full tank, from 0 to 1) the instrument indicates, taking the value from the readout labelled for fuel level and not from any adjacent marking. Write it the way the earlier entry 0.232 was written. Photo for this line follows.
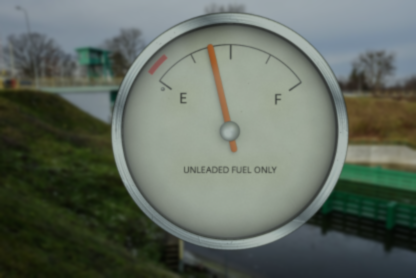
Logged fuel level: 0.375
